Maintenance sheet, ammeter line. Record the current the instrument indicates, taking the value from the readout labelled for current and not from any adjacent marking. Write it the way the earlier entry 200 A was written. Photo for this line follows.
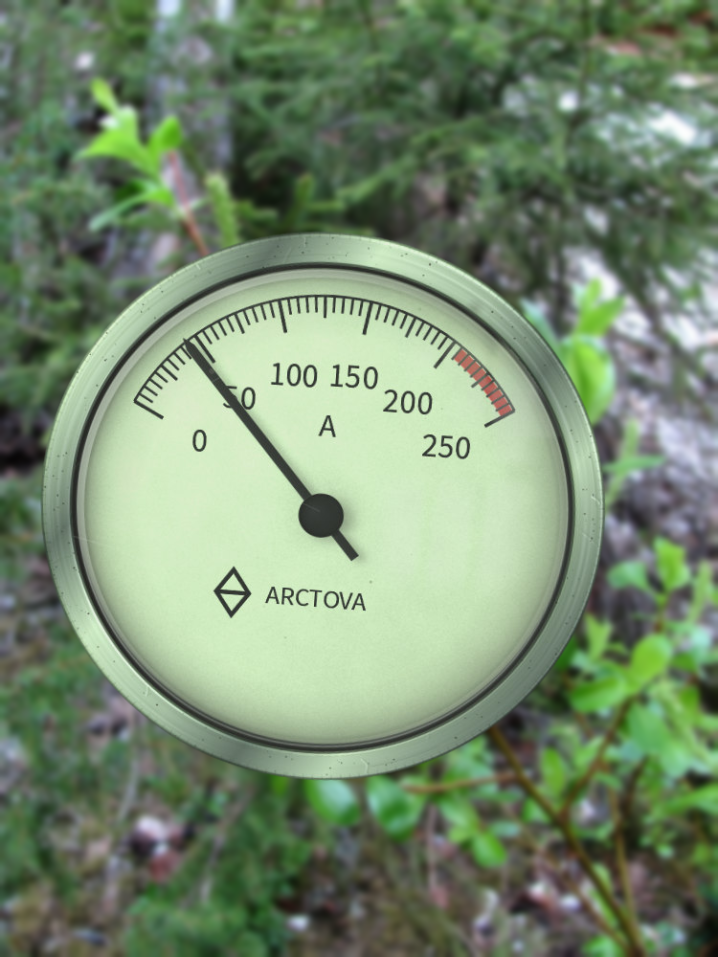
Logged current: 45 A
